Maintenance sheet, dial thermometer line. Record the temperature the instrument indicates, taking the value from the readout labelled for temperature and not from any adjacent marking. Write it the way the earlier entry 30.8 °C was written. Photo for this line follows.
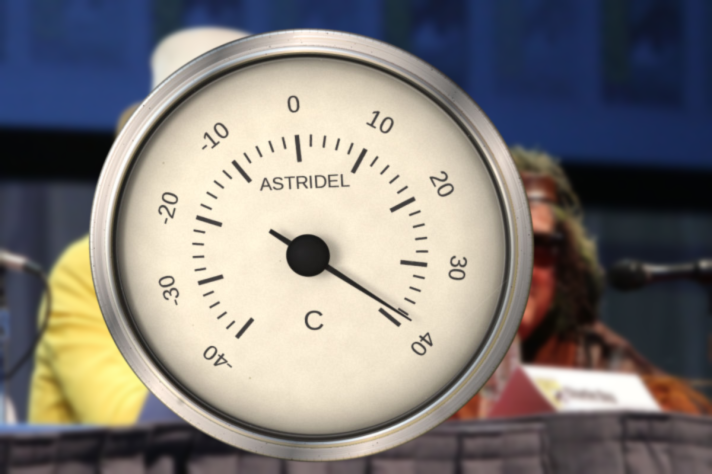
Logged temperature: 38 °C
